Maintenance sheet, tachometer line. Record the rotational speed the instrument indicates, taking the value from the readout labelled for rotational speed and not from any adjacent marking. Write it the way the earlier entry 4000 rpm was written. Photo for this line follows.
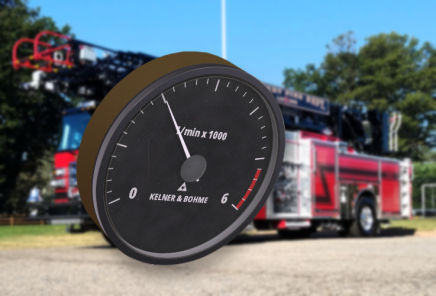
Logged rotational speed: 2000 rpm
